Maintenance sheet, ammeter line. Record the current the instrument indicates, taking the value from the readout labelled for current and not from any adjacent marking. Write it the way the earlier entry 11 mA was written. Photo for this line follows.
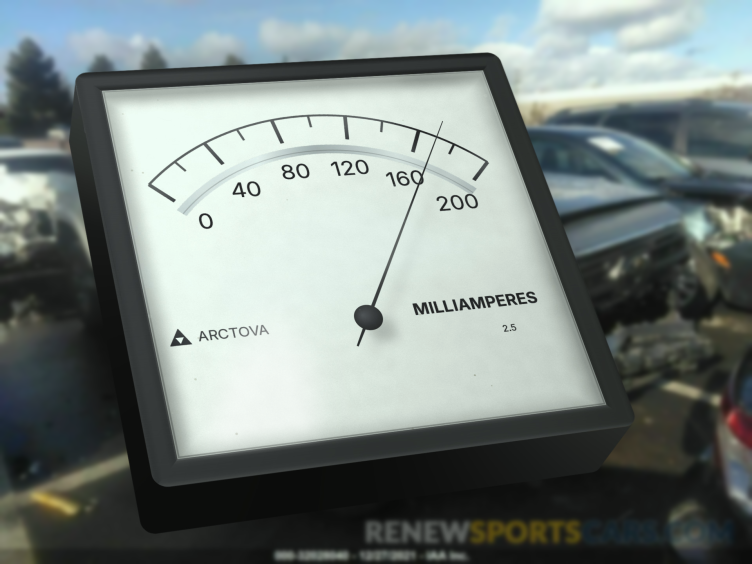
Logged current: 170 mA
